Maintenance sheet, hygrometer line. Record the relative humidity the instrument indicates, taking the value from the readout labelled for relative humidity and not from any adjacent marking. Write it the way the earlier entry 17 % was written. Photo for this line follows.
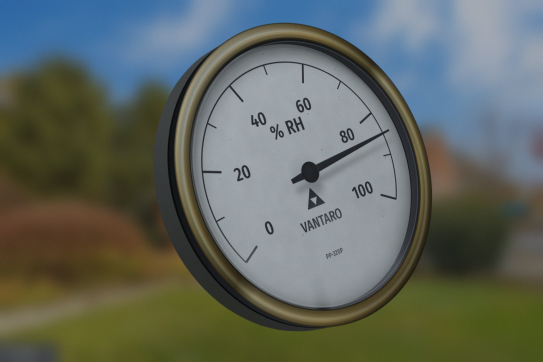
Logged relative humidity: 85 %
